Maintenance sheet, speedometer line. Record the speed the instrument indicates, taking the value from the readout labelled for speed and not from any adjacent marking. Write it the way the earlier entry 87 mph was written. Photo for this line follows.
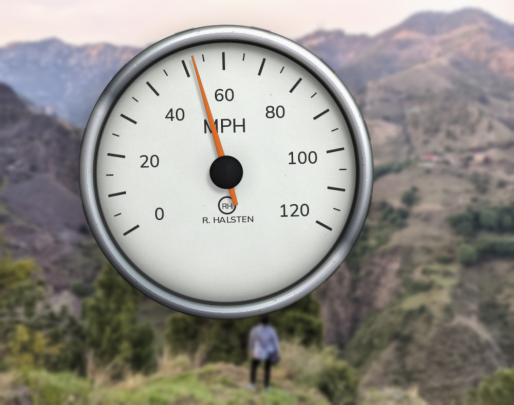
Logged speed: 52.5 mph
